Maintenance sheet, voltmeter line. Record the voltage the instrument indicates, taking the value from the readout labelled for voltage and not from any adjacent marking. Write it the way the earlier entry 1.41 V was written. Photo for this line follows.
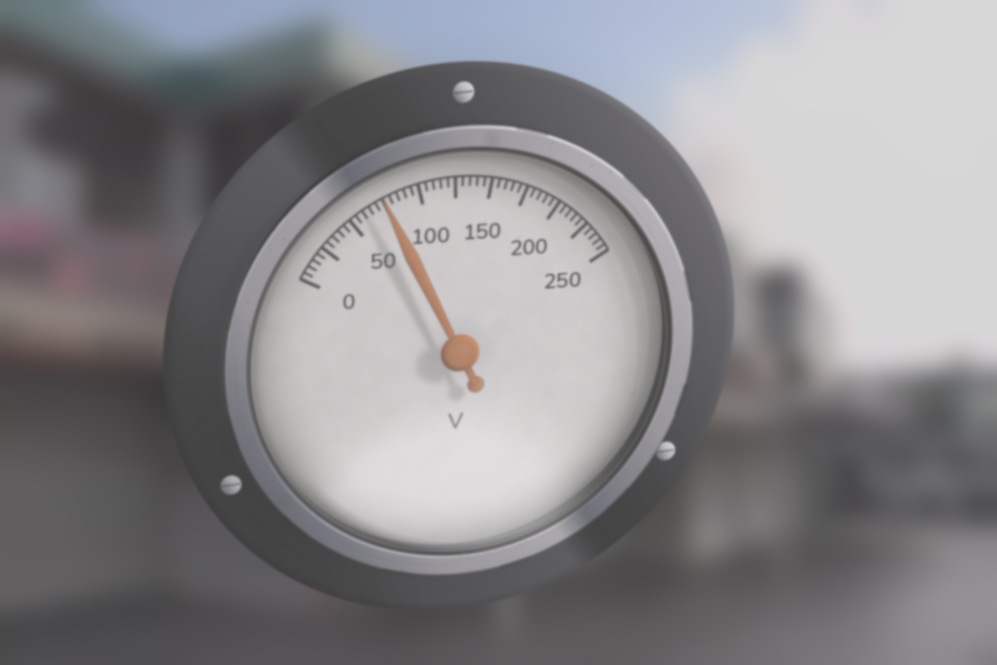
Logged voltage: 75 V
